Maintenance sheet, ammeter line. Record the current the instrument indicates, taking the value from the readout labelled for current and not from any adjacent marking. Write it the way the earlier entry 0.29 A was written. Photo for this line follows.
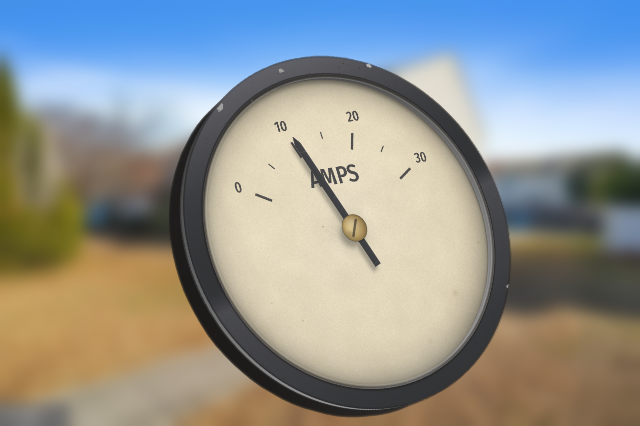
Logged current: 10 A
